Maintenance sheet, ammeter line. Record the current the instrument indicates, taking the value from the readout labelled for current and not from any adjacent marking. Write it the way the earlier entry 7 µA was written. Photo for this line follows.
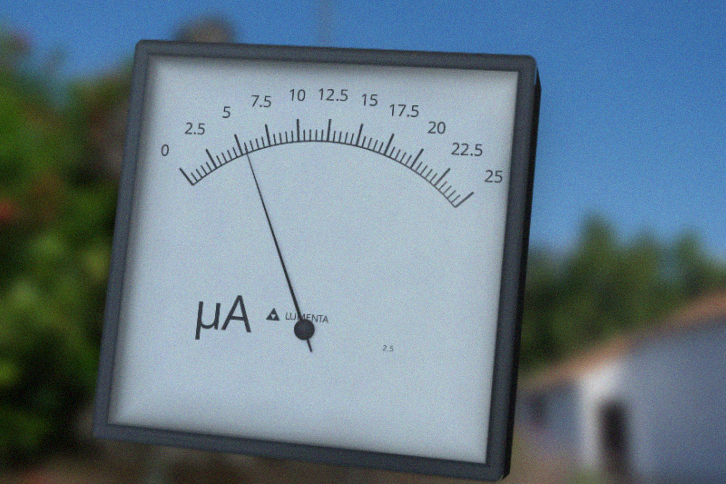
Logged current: 5.5 µA
